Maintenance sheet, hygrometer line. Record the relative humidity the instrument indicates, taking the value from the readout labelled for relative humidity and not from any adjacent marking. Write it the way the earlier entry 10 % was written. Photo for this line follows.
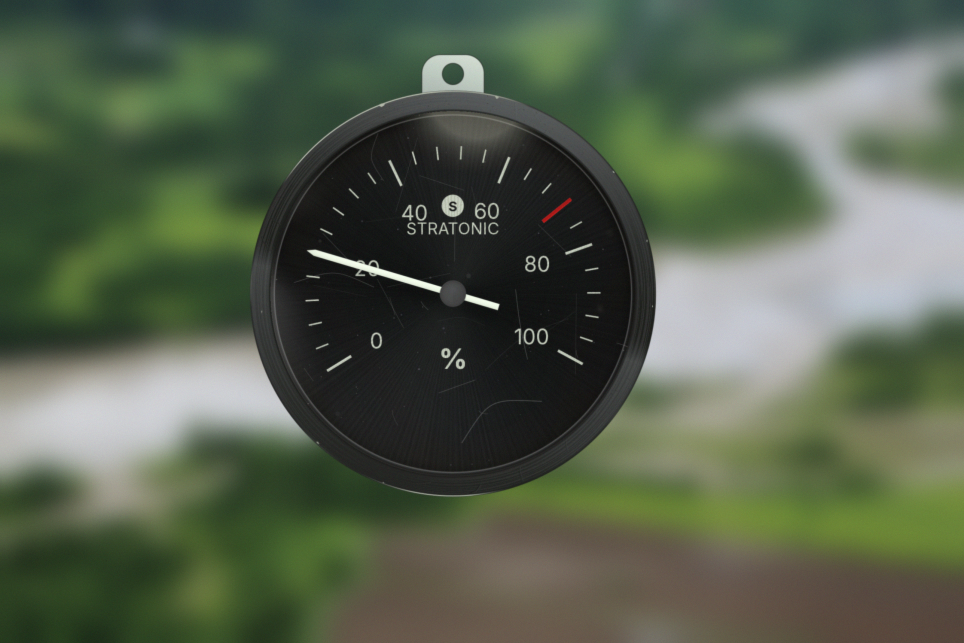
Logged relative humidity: 20 %
